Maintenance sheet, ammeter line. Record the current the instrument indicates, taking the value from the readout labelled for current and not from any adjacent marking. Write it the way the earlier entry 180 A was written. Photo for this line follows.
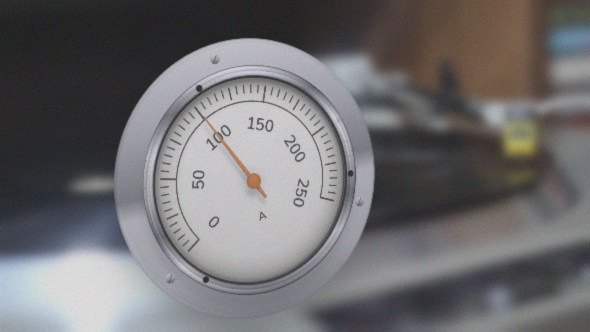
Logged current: 100 A
